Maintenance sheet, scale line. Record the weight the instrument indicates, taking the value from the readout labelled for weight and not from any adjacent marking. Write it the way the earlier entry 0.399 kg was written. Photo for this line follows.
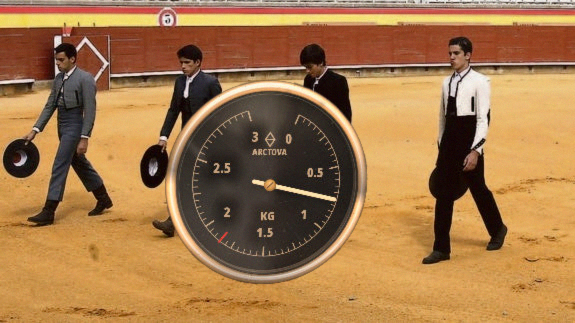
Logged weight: 0.75 kg
